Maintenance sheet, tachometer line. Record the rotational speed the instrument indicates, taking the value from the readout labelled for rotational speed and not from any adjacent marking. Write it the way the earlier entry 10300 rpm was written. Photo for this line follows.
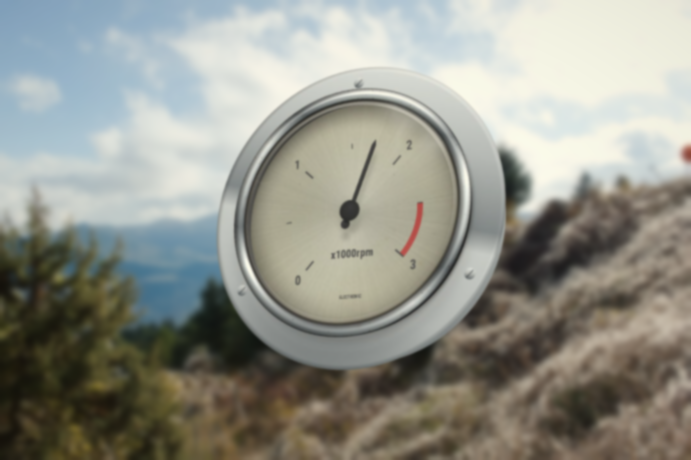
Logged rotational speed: 1750 rpm
